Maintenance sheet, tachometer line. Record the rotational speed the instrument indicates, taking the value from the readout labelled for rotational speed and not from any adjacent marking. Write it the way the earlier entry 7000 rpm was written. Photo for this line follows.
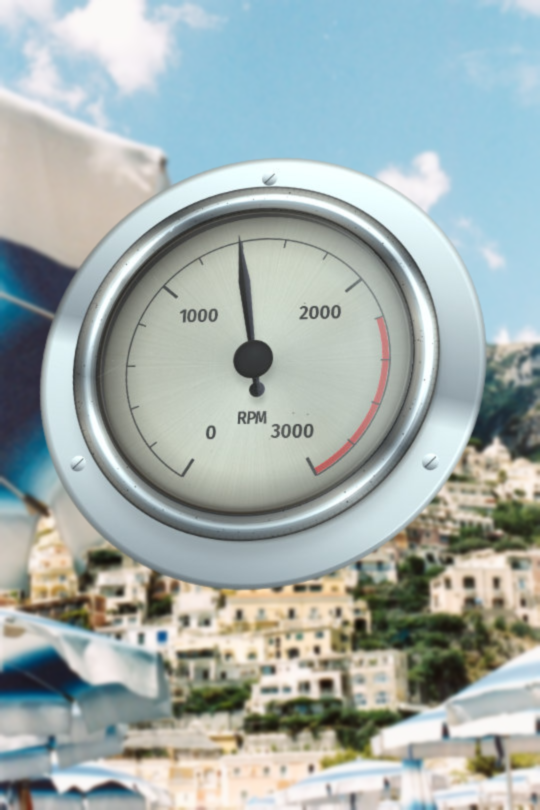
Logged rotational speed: 1400 rpm
